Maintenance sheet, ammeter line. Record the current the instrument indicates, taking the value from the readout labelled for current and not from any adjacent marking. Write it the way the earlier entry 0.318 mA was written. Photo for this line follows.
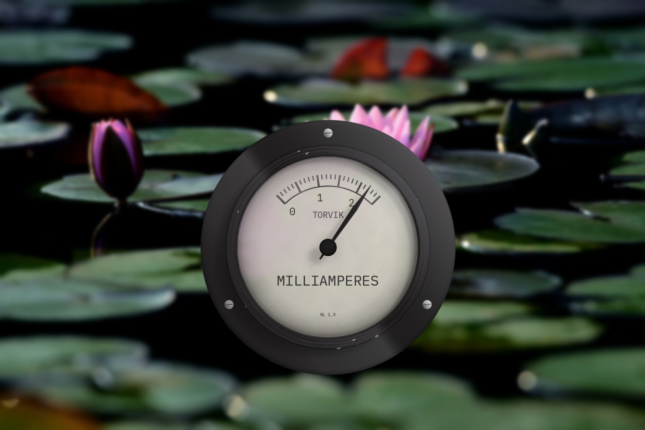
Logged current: 2.2 mA
